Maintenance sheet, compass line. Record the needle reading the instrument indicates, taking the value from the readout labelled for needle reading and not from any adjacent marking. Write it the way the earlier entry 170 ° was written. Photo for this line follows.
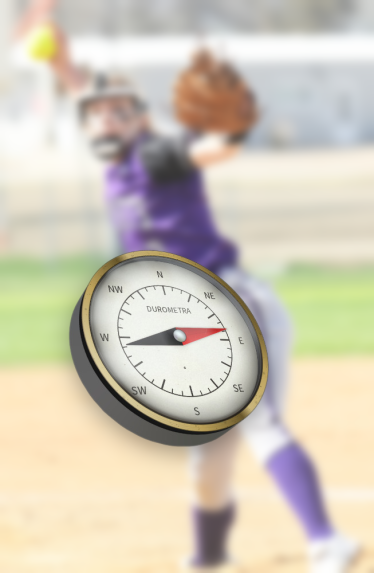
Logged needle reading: 80 °
